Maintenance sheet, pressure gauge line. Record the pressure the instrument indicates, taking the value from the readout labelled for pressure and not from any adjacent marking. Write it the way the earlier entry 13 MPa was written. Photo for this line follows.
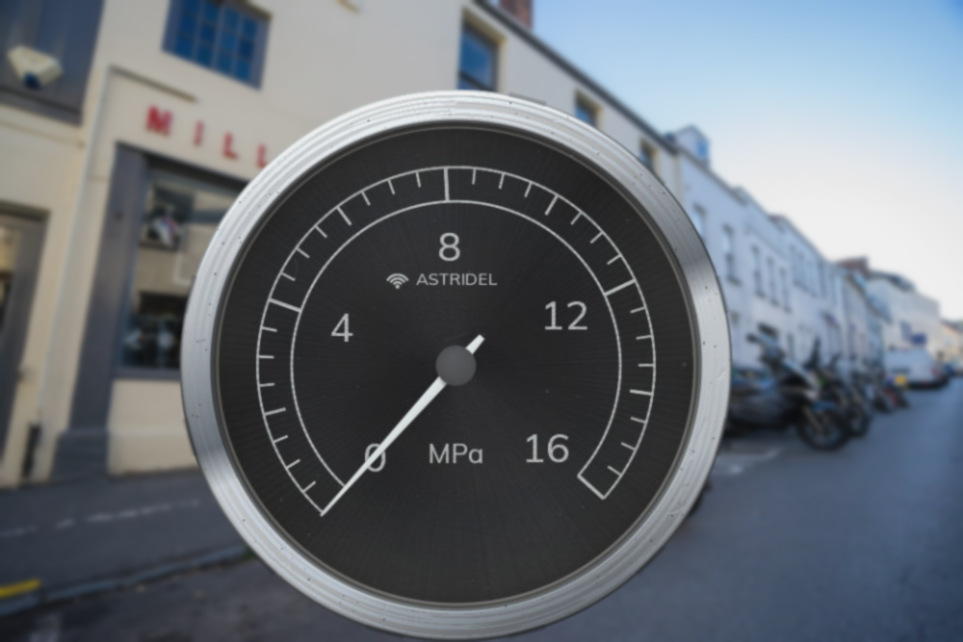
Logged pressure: 0 MPa
